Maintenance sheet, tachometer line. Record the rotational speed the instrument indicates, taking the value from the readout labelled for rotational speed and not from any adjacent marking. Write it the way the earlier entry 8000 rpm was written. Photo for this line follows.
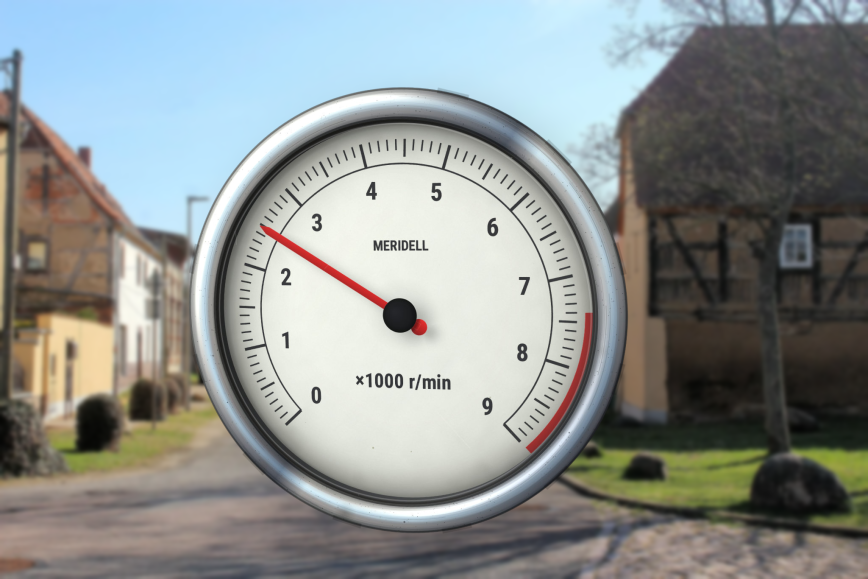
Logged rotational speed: 2500 rpm
